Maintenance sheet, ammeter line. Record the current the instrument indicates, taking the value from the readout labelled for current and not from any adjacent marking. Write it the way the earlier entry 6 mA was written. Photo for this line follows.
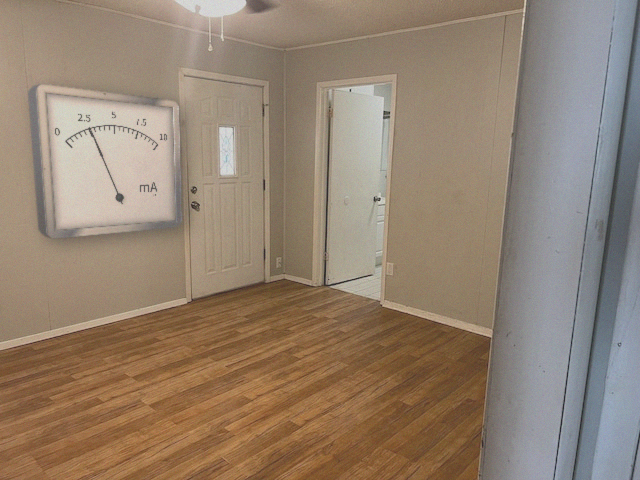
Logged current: 2.5 mA
